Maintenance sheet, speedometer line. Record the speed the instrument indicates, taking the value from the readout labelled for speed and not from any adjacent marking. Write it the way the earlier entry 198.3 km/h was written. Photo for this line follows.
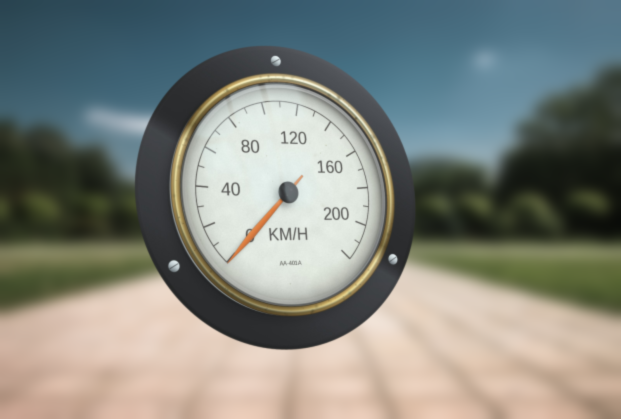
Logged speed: 0 km/h
